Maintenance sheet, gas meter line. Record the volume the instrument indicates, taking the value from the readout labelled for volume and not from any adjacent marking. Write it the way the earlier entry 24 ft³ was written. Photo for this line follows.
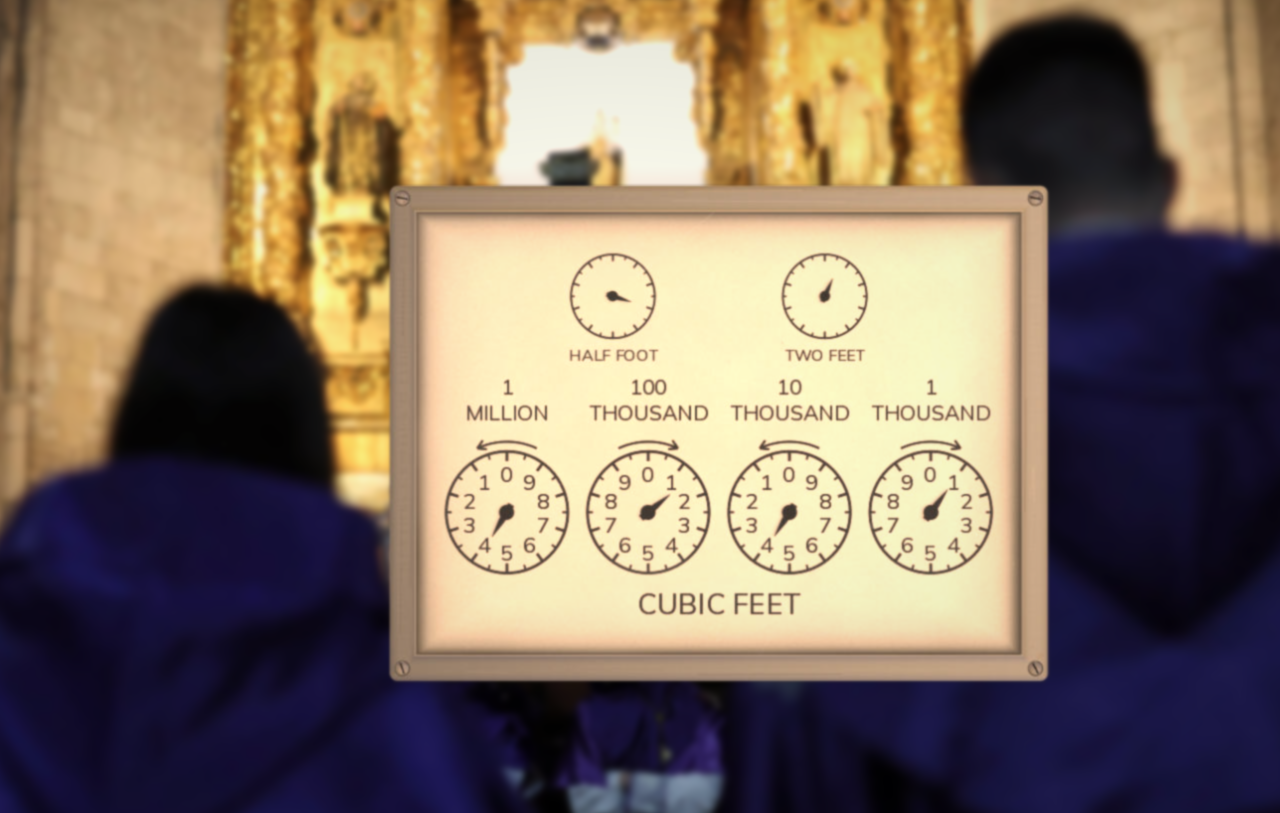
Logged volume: 414100 ft³
